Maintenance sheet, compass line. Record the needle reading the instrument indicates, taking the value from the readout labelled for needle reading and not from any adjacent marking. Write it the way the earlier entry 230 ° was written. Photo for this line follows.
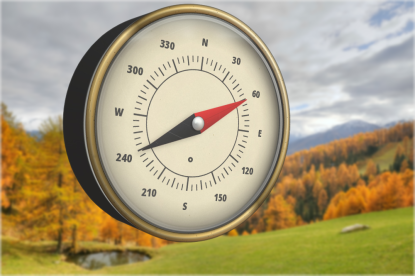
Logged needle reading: 60 °
